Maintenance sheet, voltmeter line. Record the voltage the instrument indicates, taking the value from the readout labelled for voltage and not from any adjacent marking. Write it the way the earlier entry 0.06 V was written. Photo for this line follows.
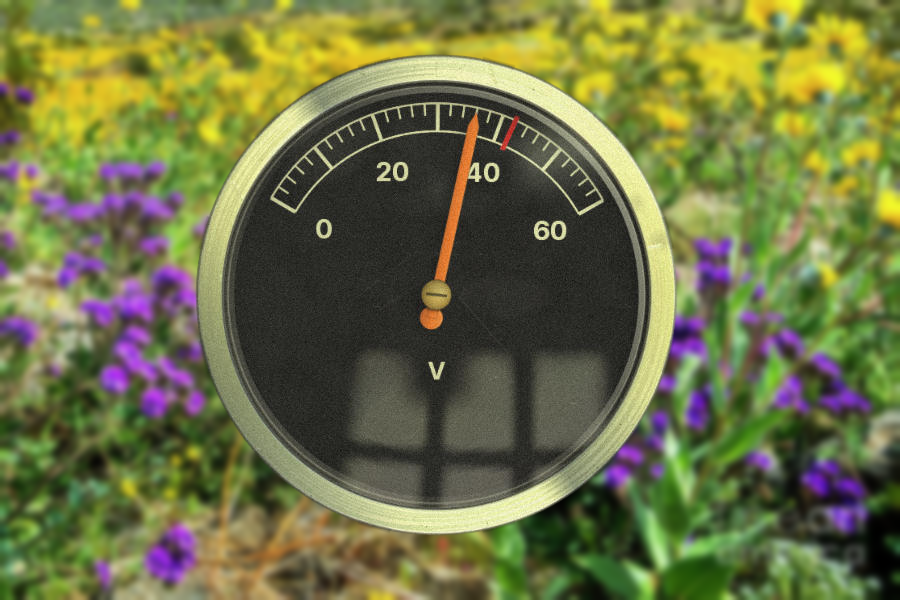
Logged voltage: 36 V
